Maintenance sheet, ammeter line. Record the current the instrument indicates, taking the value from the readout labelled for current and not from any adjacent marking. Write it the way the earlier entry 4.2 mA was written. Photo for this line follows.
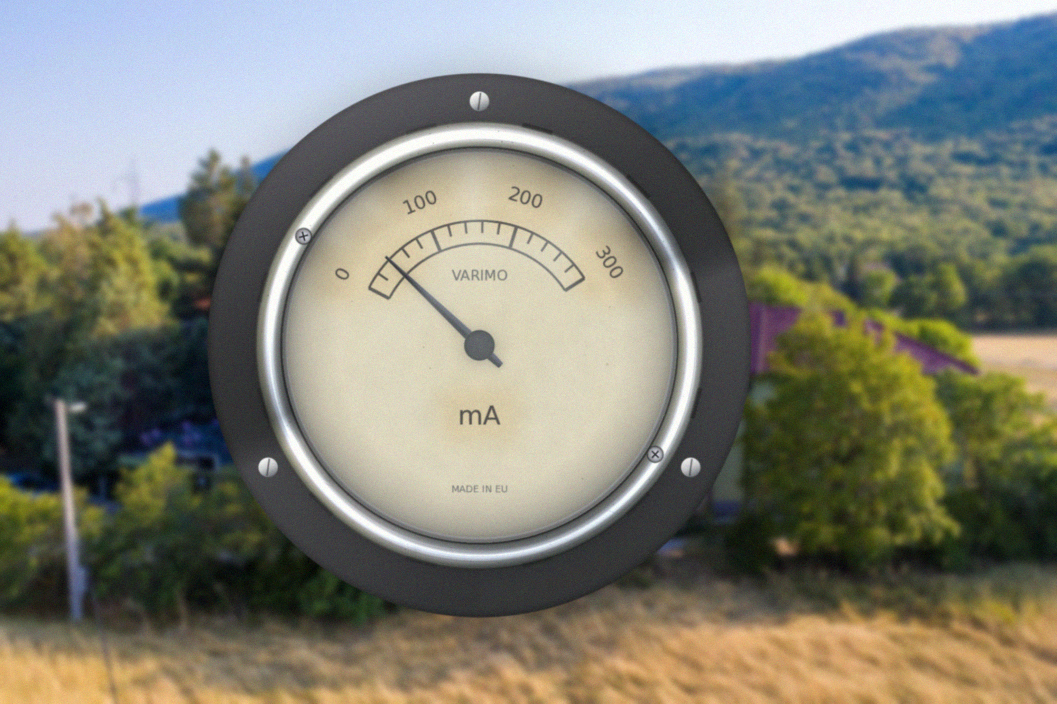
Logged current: 40 mA
